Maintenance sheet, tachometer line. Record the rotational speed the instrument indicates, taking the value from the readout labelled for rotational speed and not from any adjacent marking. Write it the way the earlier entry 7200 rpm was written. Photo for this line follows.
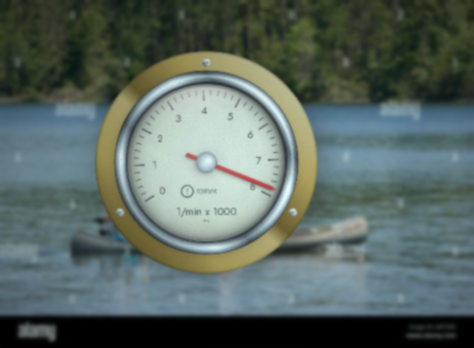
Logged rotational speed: 7800 rpm
